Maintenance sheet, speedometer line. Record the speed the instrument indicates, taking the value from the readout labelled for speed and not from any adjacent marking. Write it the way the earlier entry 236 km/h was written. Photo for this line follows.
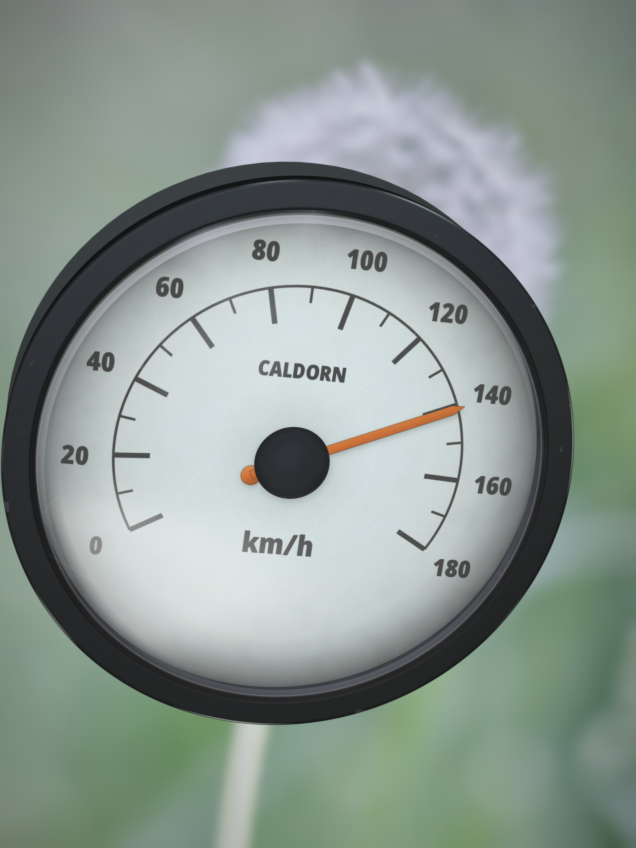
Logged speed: 140 km/h
